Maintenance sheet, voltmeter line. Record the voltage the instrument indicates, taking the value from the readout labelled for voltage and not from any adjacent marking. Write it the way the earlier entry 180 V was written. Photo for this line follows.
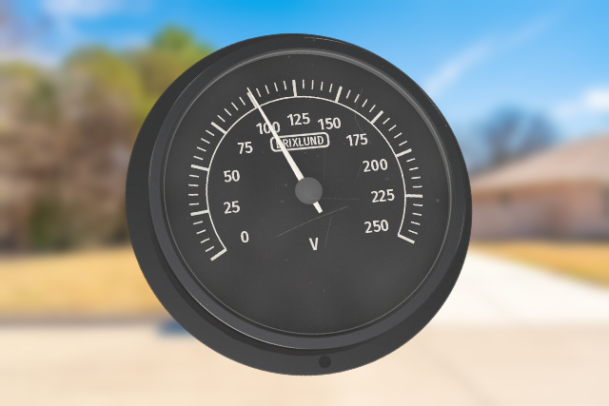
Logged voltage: 100 V
